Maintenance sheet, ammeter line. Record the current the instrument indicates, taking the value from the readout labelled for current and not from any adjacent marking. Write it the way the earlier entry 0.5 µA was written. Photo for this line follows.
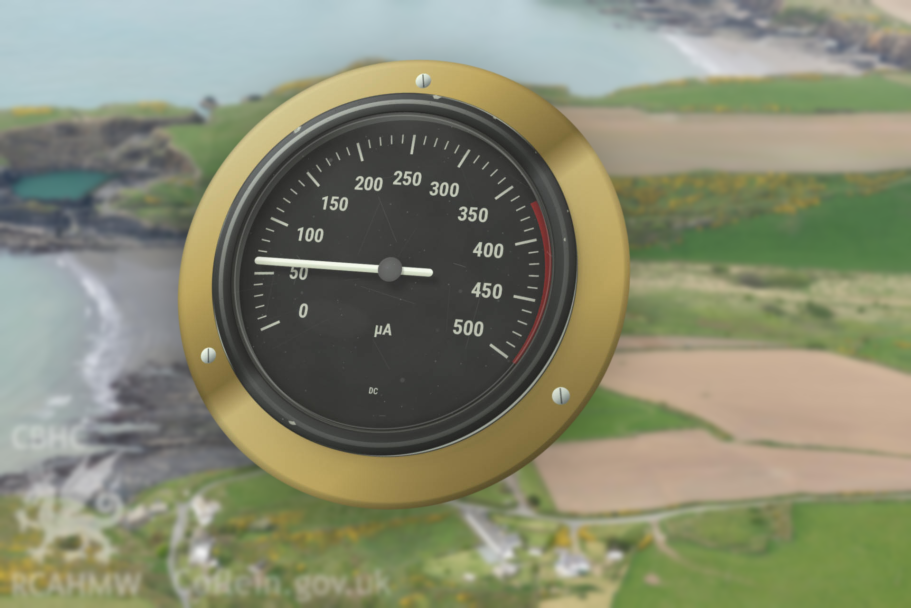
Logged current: 60 µA
